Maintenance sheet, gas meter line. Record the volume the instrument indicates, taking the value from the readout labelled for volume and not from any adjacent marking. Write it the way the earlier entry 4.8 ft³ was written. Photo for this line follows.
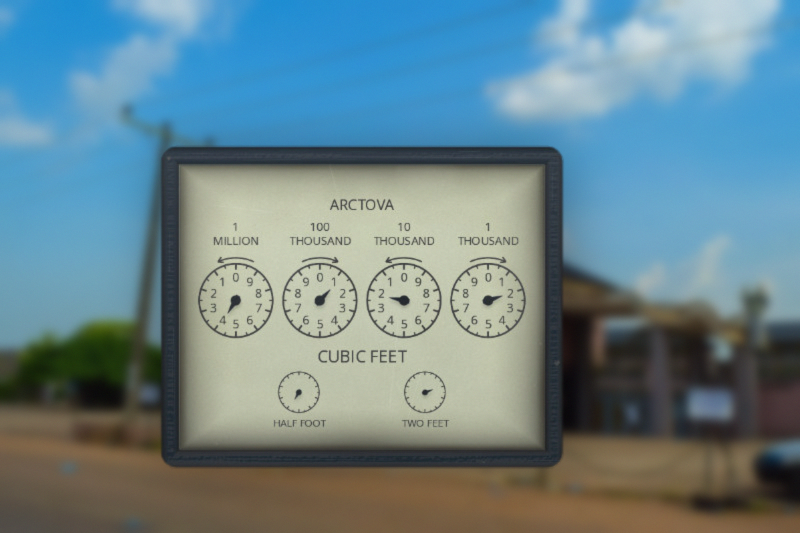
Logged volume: 412200 ft³
